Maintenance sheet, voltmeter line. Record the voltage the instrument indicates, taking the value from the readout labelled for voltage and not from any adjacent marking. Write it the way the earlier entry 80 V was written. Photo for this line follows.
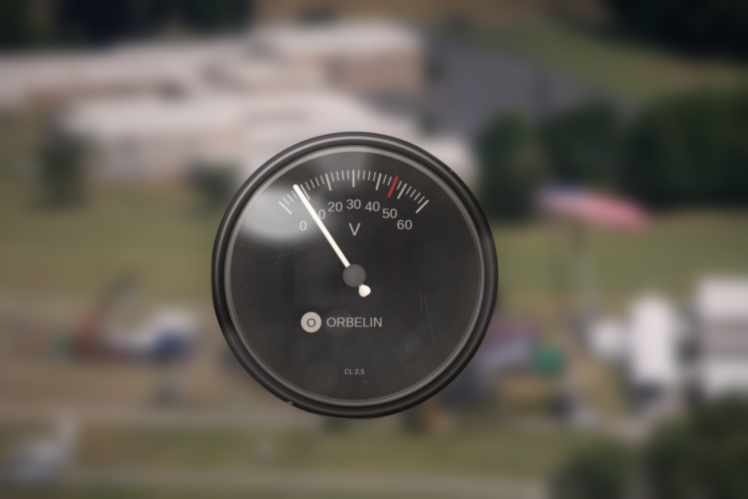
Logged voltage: 8 V
